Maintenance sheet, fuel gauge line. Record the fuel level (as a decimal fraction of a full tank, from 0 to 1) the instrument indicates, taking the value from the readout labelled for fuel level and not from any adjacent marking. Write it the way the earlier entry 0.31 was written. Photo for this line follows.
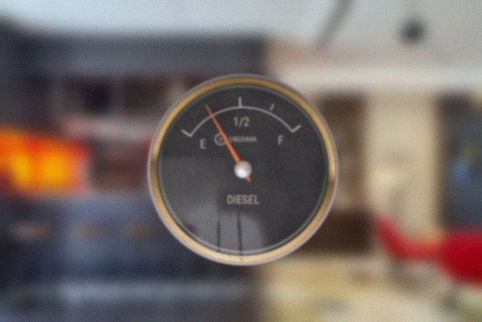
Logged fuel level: 0.25
